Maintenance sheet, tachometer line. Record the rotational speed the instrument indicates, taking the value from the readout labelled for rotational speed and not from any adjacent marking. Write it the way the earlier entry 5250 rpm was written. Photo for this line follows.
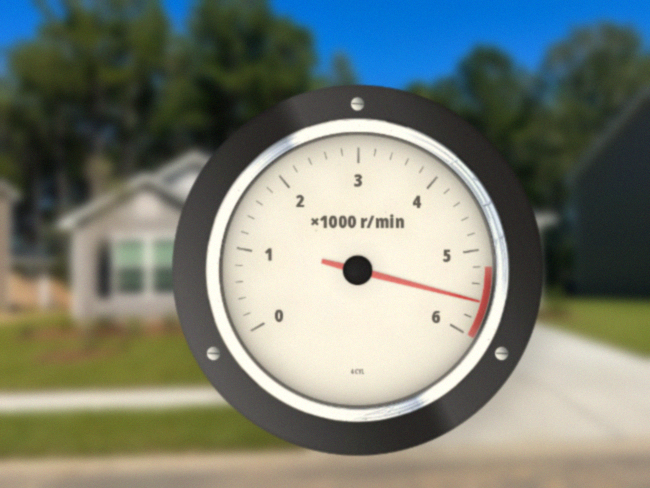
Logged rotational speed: 5600 rpm
